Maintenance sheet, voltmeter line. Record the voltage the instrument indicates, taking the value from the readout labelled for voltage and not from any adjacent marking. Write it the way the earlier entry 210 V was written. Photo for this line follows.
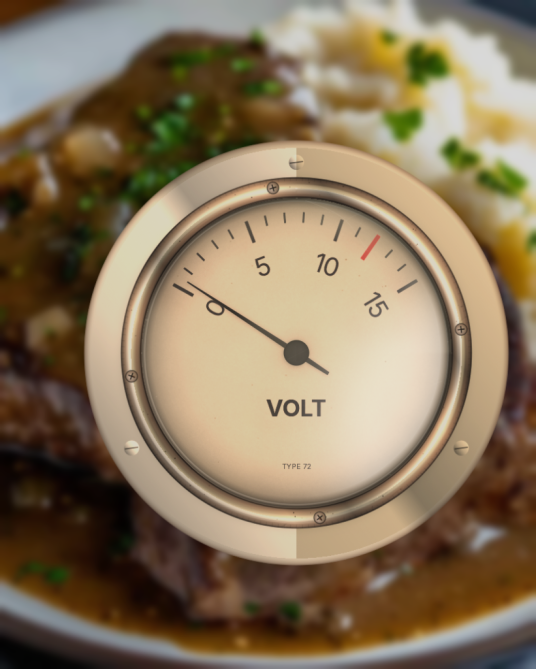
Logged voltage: 0.5 V
